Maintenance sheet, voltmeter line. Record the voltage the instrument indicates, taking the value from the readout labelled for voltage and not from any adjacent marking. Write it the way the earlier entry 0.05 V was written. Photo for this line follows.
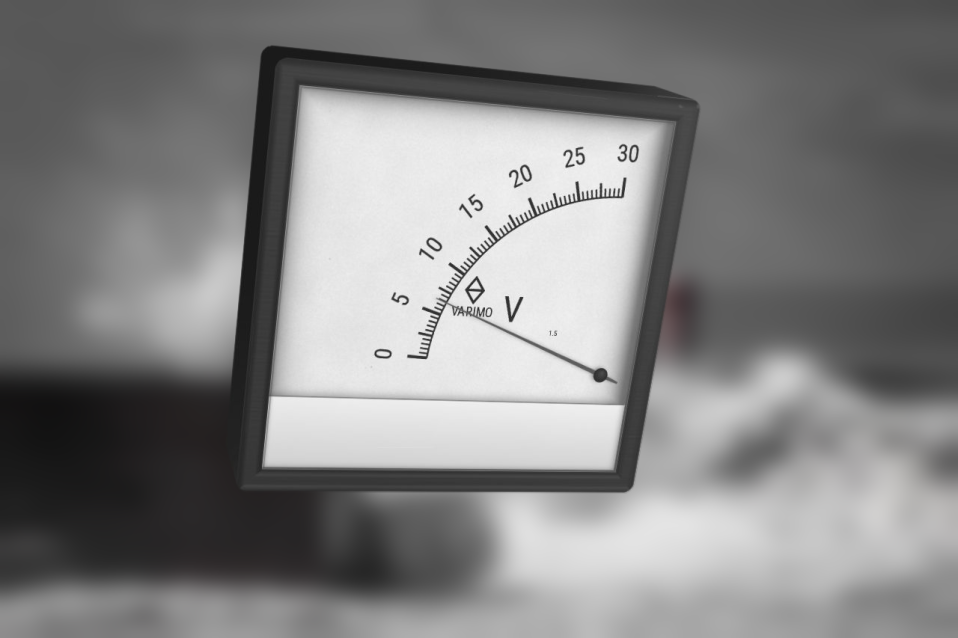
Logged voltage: 6.5 V
